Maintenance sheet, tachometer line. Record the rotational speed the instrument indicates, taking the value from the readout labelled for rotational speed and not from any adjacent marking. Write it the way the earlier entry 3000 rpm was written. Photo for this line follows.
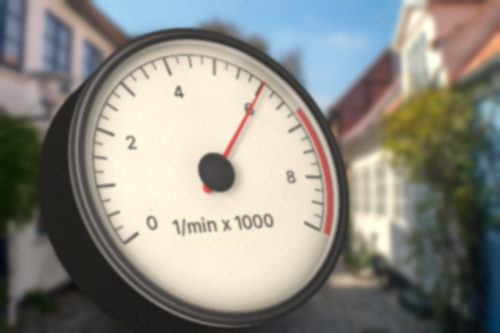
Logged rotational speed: 6000 rpm
